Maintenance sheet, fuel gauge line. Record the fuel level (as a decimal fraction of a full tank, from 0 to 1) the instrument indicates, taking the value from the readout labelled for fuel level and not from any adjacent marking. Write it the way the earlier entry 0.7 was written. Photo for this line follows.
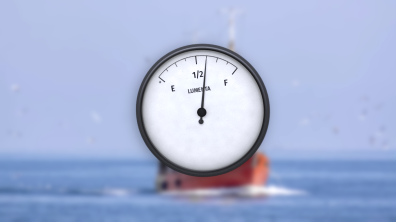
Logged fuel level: 0.625
